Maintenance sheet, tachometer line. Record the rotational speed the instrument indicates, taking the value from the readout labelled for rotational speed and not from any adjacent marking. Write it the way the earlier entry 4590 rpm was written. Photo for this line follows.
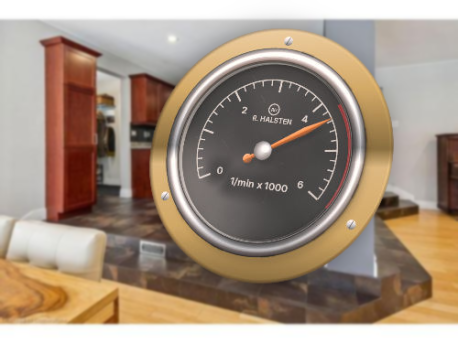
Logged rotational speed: 4400 rpm
